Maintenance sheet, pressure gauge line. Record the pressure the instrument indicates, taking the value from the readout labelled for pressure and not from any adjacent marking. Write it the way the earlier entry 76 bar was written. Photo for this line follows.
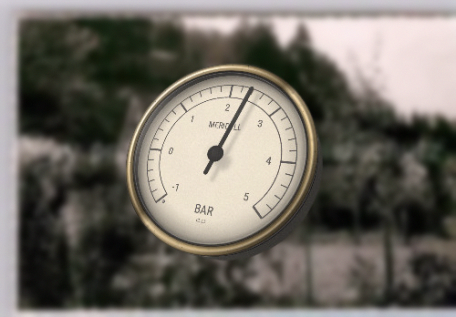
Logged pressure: 2.4 bar
